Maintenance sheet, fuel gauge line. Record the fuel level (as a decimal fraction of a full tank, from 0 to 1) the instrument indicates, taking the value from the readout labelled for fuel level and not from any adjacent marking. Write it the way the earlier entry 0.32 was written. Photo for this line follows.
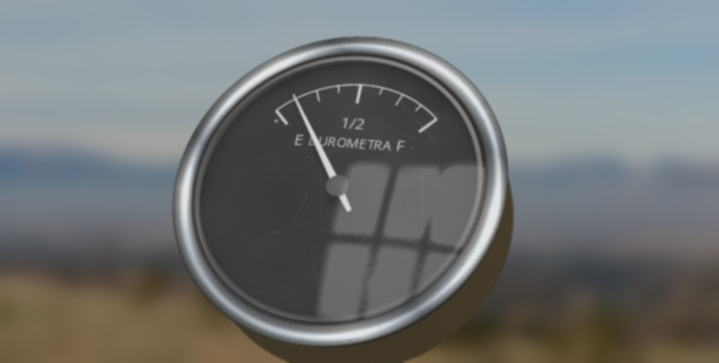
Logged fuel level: 0.125
